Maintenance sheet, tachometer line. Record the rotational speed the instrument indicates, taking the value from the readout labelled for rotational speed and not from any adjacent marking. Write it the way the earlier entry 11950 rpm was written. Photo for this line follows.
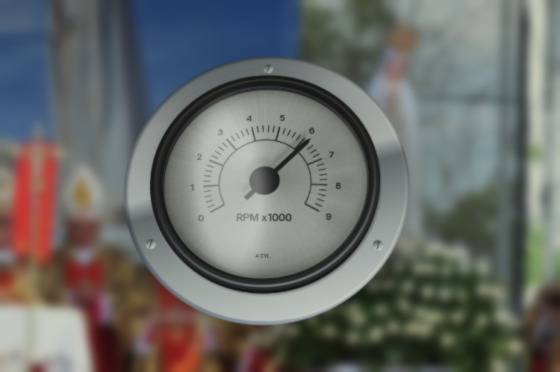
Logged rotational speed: 6200 rpm
